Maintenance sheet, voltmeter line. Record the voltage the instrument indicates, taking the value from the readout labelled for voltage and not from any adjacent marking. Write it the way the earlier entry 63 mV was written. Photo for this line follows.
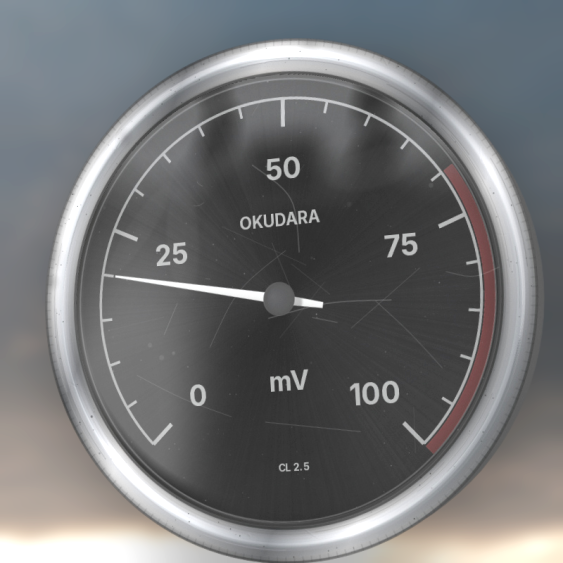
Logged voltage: 20 mV
